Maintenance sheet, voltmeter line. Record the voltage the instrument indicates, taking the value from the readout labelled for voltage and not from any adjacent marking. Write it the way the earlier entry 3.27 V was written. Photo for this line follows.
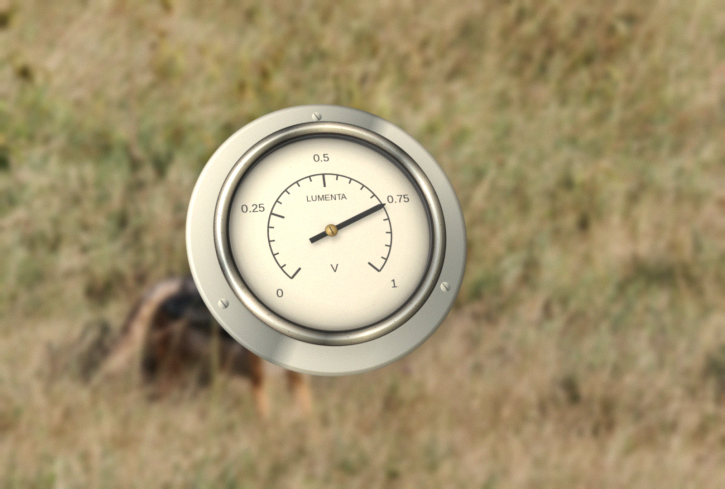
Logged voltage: 0.75 V
